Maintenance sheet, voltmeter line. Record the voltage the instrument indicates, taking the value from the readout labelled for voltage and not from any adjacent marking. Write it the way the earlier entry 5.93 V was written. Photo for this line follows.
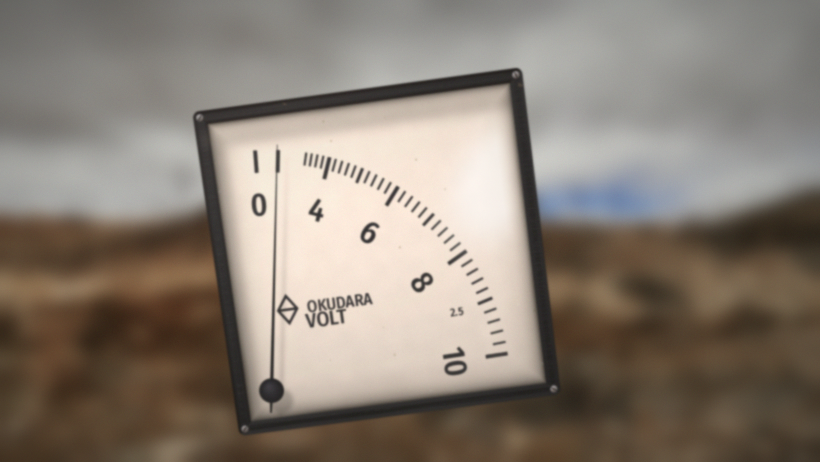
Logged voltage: 2 V
